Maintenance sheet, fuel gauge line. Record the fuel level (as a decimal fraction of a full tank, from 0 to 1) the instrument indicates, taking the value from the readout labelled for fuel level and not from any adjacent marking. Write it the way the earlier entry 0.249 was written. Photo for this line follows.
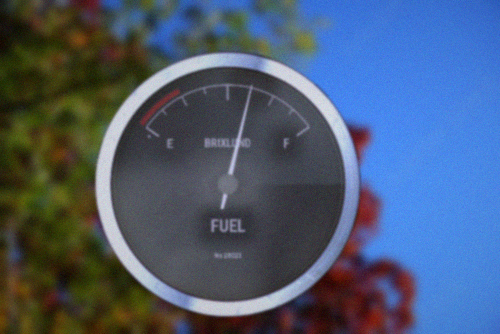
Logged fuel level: 0.625
